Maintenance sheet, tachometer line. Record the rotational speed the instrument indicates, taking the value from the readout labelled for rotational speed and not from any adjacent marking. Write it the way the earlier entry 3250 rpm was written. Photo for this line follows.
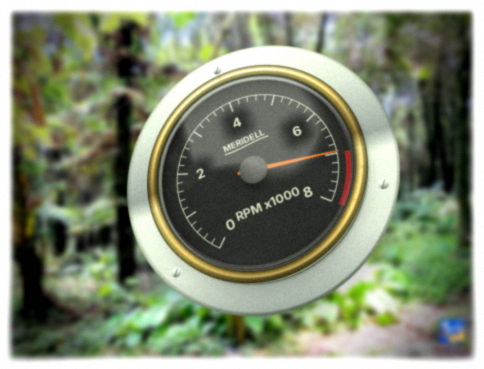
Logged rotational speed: 7000 rpm
